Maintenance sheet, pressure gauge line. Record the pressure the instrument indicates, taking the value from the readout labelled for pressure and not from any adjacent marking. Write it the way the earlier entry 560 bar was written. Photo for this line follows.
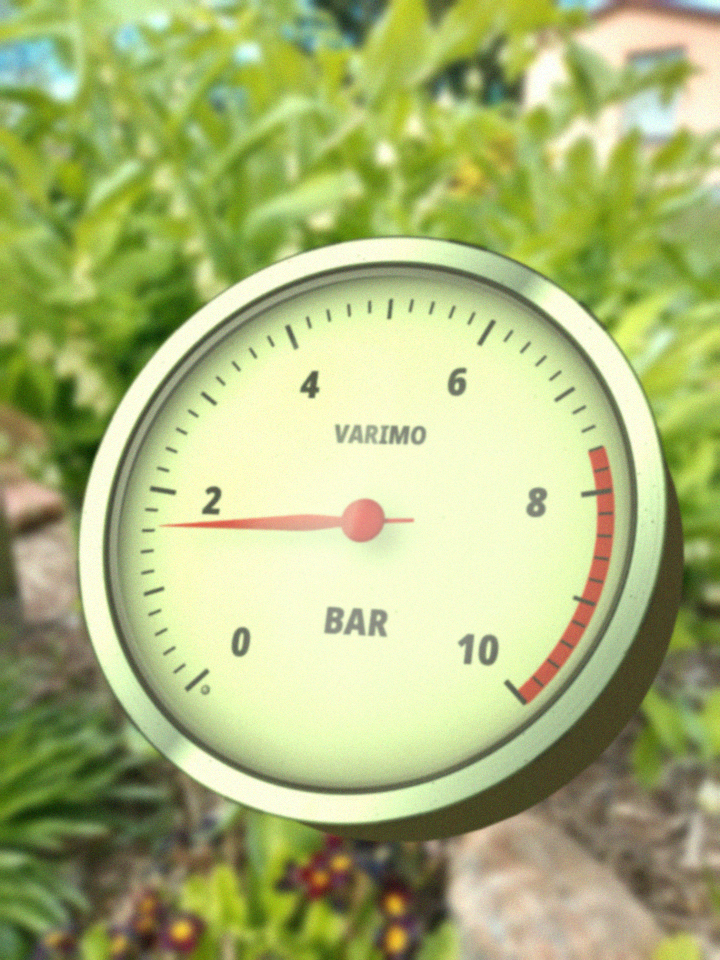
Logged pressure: 1.6 bar
